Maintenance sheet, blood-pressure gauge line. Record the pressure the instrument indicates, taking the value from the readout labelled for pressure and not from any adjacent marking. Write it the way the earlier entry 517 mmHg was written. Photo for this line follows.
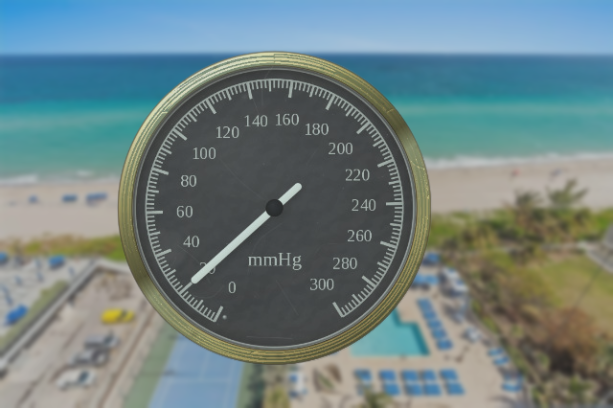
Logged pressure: 20 mmHg
